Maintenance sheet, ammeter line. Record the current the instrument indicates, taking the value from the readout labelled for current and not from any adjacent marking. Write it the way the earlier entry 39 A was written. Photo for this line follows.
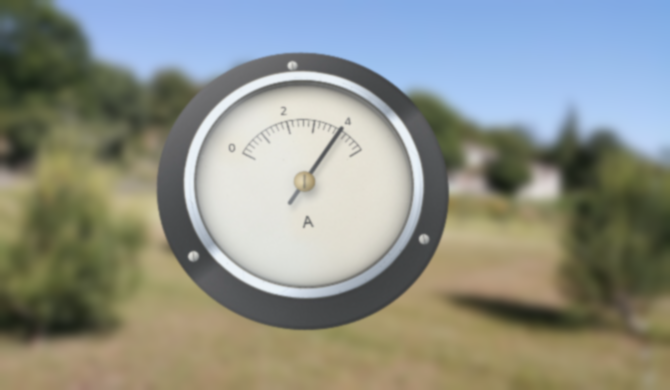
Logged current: 4 A
